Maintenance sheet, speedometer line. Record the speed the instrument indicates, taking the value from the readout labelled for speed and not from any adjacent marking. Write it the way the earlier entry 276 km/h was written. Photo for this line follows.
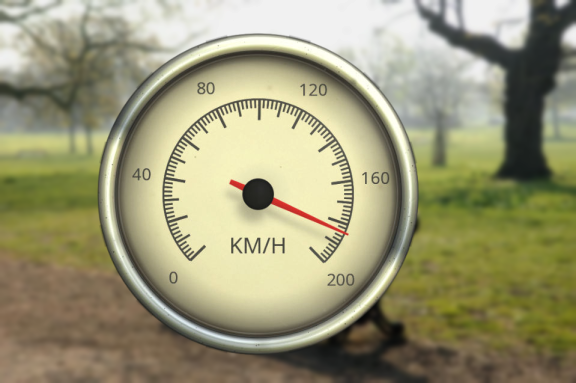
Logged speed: 184 km/h
